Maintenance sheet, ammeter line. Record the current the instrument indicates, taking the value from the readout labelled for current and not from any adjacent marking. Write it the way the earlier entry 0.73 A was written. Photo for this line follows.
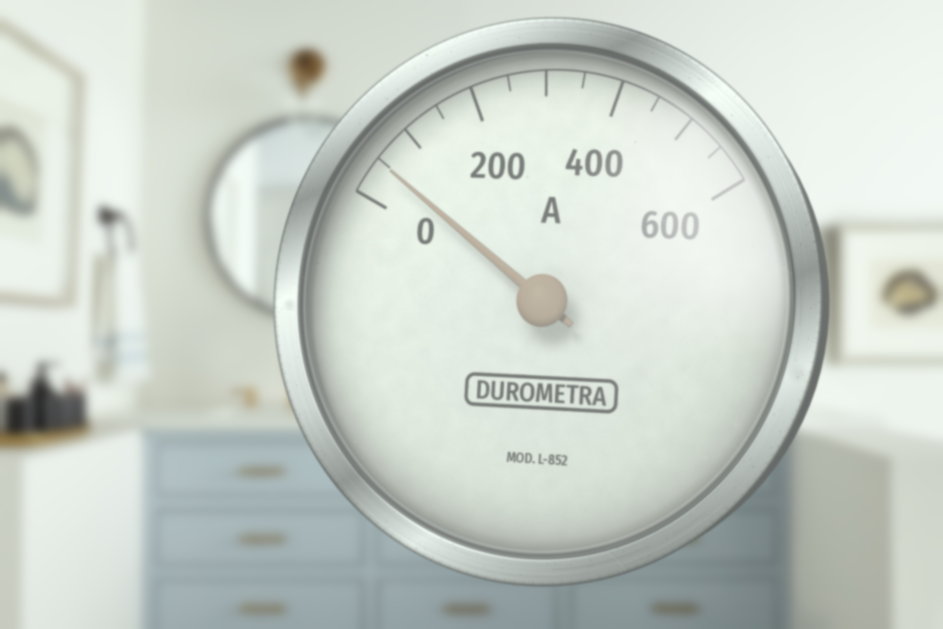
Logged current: 50 A
